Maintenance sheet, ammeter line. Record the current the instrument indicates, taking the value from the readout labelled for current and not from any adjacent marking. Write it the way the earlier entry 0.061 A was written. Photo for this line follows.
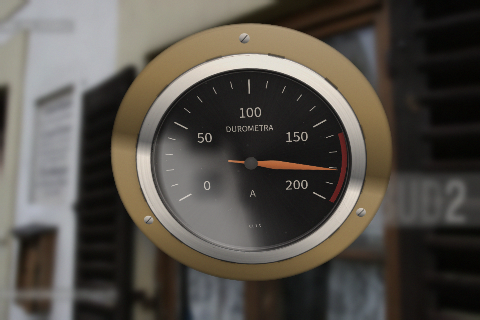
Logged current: 180 A
